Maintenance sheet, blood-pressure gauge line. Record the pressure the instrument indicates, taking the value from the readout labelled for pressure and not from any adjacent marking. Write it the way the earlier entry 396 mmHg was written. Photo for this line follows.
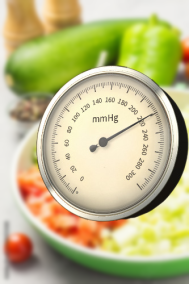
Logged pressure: 220 mmHg
